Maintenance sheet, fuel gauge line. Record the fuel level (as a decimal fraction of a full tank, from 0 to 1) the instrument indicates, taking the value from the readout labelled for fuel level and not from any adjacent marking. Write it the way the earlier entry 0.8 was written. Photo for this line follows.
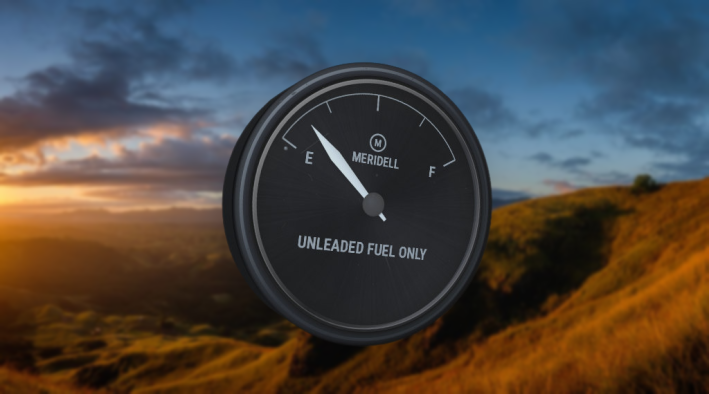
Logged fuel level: 0.125
